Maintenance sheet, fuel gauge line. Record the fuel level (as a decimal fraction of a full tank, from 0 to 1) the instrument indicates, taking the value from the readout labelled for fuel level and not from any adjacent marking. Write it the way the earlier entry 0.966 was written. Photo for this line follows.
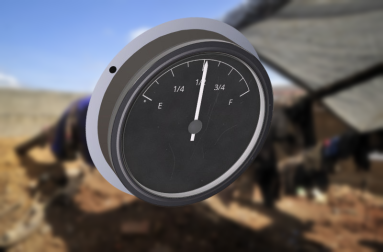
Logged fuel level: 0.5
